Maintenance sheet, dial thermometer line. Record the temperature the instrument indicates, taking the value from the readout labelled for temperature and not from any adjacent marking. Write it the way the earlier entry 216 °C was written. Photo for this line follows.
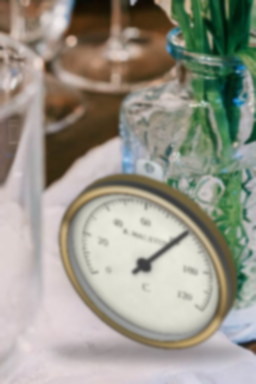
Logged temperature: 80 °C
